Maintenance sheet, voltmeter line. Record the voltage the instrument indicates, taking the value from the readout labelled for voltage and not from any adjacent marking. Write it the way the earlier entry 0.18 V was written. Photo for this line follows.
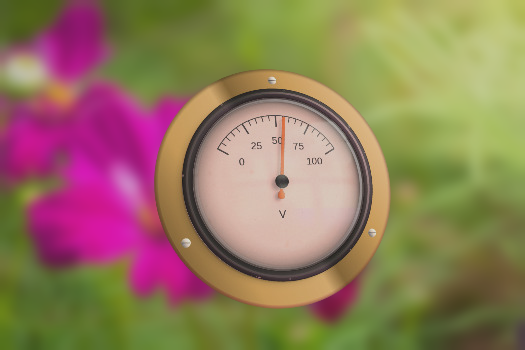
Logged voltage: 55 V
